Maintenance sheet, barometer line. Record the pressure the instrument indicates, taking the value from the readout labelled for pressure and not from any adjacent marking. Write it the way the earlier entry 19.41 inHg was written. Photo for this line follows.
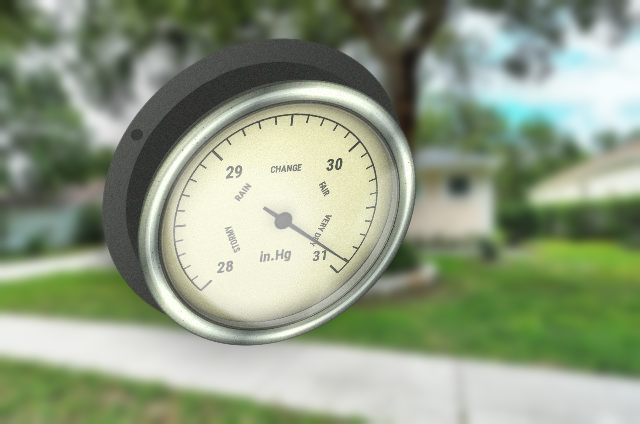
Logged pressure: 30.9 inHg
